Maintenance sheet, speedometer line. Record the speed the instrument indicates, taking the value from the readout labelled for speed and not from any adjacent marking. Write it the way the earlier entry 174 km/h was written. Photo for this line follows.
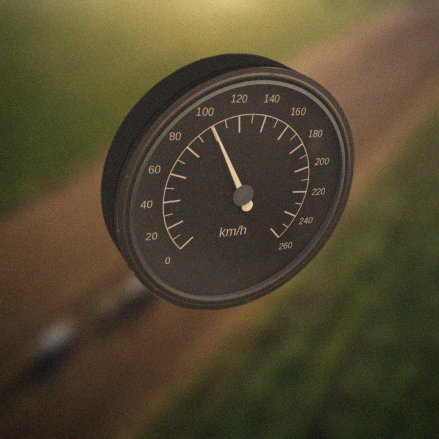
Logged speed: 100 km/h
